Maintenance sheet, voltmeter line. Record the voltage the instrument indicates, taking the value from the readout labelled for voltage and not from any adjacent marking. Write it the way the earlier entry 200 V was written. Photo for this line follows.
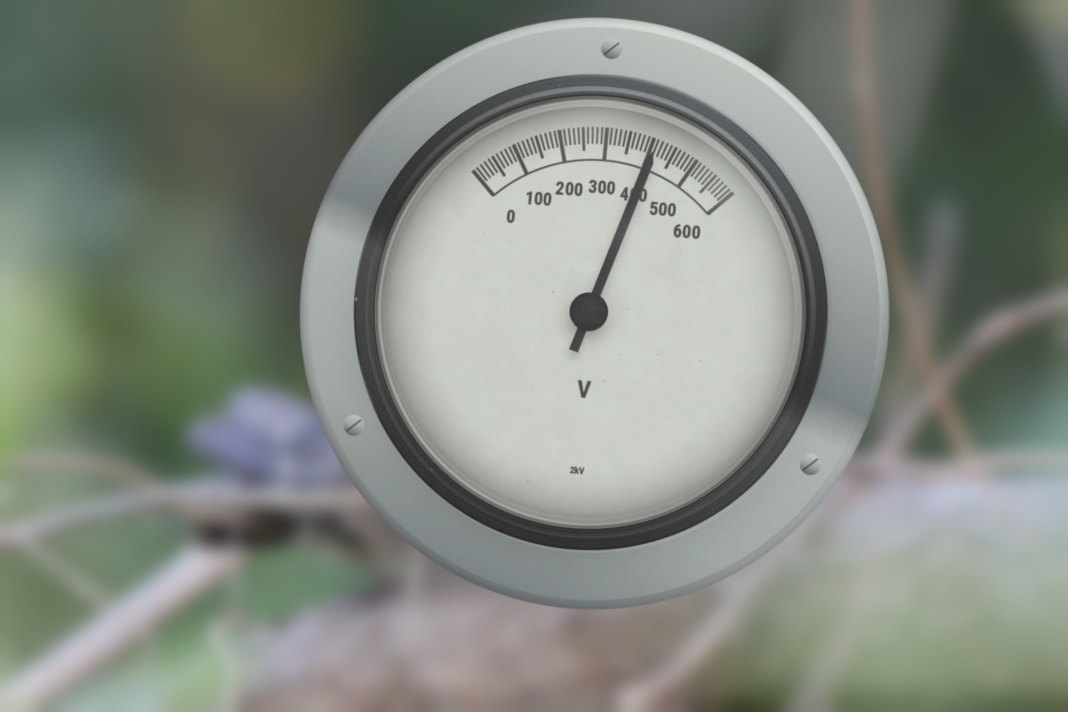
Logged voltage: 410 V
